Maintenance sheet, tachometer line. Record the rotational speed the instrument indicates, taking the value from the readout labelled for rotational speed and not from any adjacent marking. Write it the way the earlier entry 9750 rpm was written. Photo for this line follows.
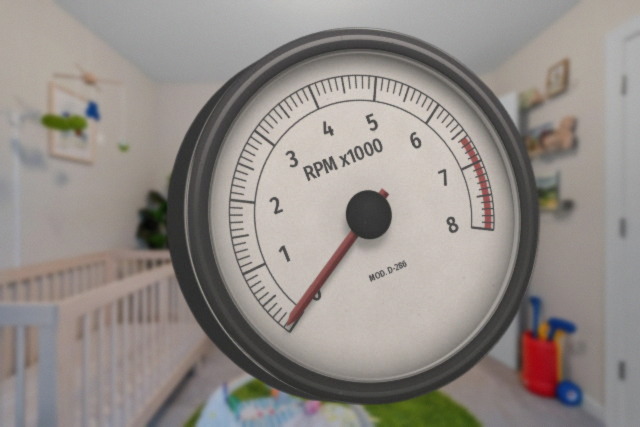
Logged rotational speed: 100 rpm
